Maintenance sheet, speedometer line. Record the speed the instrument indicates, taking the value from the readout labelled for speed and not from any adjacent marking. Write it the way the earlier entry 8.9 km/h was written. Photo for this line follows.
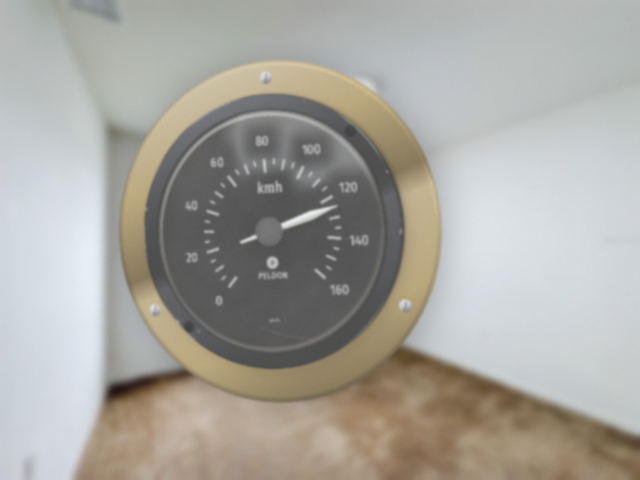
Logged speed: 125 km/h
